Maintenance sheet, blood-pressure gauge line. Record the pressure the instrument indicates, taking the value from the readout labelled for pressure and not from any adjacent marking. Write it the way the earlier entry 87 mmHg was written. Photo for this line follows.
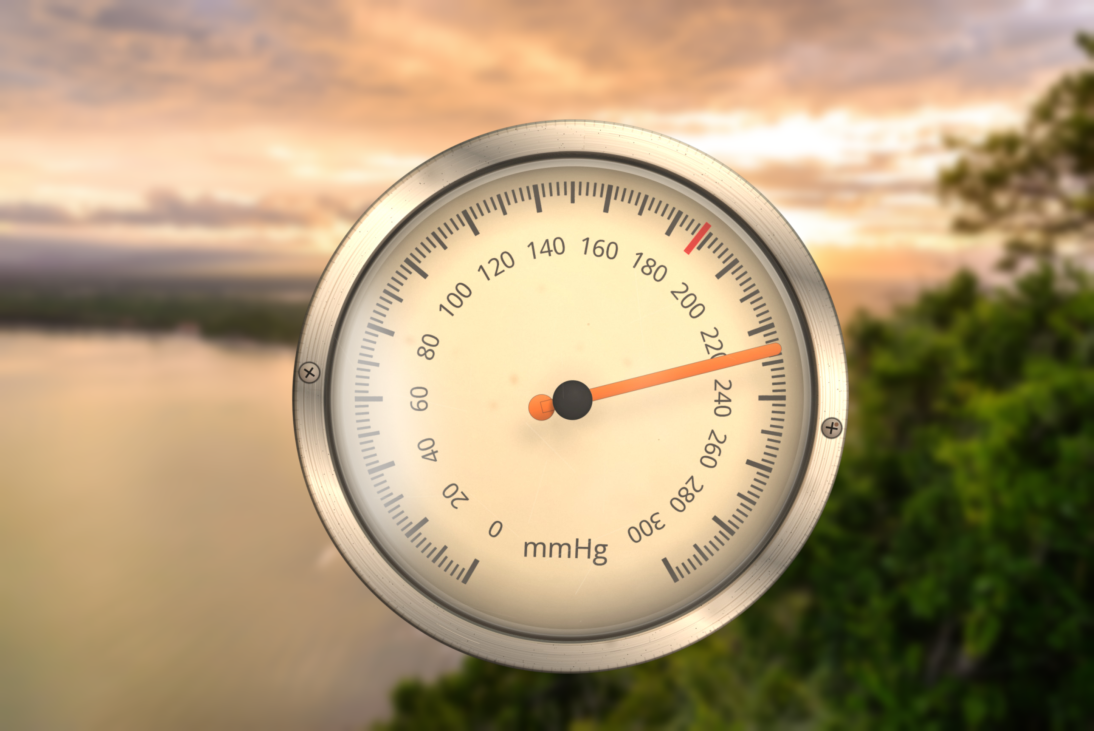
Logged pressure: 226 mmHg
